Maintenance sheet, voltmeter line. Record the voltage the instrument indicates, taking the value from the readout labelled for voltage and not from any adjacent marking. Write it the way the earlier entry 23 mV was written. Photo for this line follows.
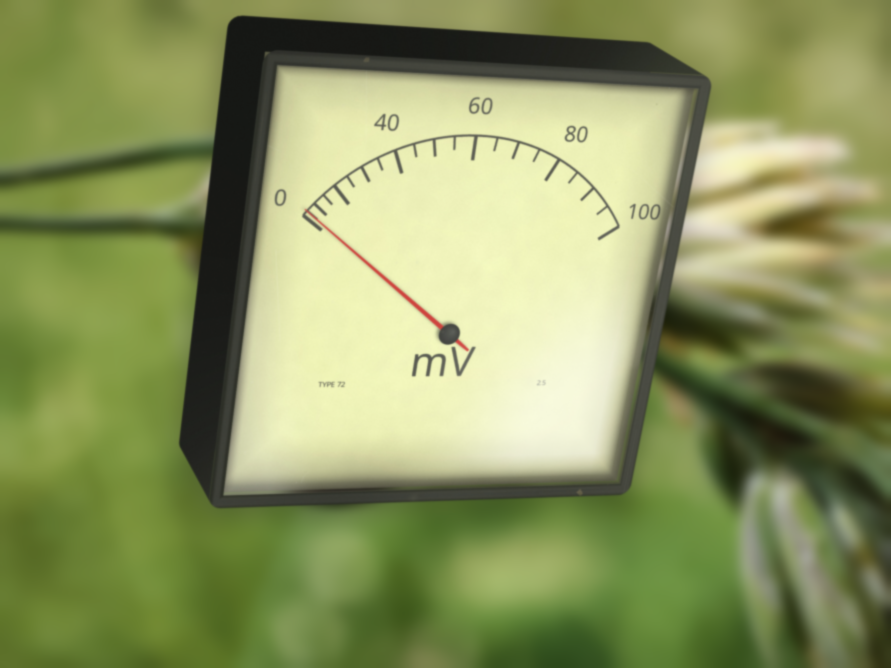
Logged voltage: 5 mV
